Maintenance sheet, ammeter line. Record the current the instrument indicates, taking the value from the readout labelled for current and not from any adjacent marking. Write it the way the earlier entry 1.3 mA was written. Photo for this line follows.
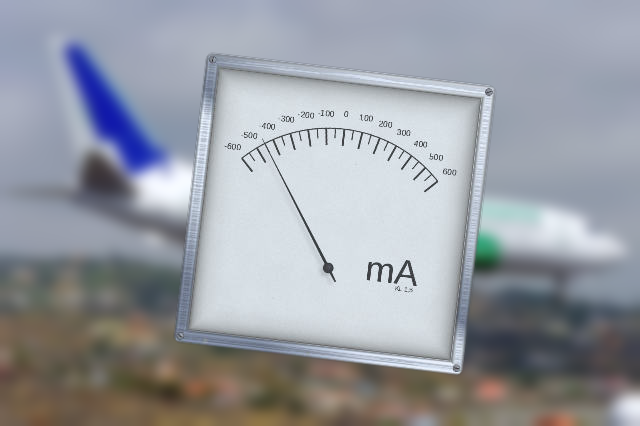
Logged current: -450 mA
